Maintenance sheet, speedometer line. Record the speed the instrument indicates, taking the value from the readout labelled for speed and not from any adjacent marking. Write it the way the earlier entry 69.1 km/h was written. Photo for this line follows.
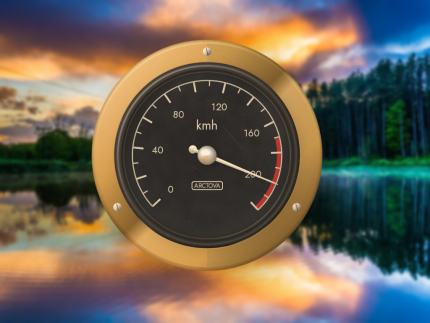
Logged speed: 200 km/h
